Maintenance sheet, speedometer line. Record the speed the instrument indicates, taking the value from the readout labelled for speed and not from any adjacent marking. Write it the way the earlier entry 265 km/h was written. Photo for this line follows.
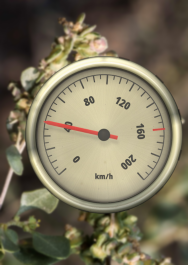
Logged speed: 40 km/h
